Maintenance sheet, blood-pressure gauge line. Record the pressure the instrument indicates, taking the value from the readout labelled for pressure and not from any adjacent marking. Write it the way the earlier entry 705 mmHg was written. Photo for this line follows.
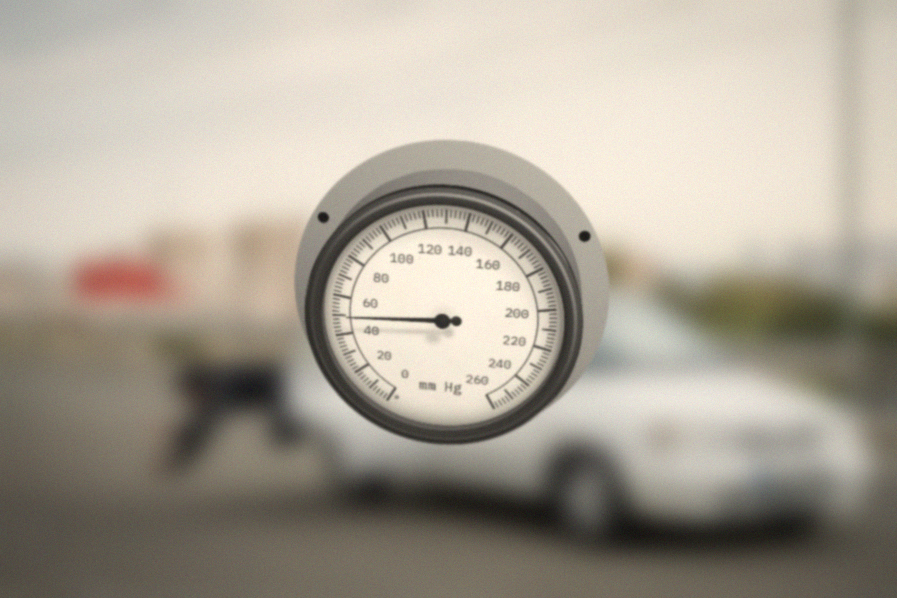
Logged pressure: 50 mmHg
